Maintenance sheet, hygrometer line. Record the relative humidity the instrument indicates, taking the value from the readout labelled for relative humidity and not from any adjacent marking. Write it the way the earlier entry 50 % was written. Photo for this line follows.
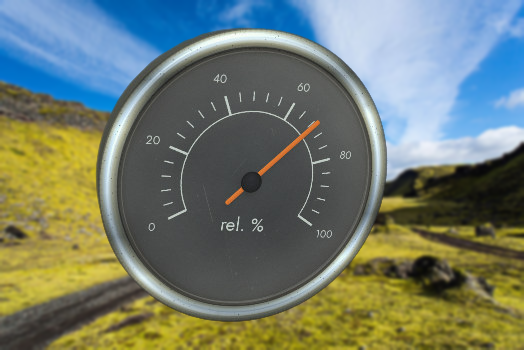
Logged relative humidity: 68 %
